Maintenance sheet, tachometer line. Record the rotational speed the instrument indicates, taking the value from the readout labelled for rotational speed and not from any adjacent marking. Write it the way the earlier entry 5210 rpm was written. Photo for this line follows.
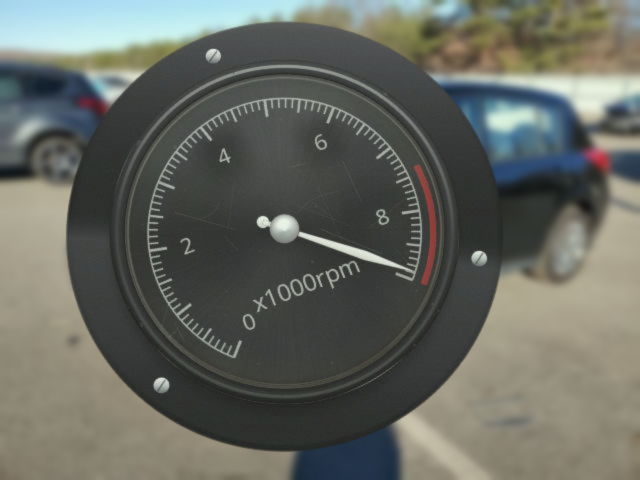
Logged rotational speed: 8900 rpm
